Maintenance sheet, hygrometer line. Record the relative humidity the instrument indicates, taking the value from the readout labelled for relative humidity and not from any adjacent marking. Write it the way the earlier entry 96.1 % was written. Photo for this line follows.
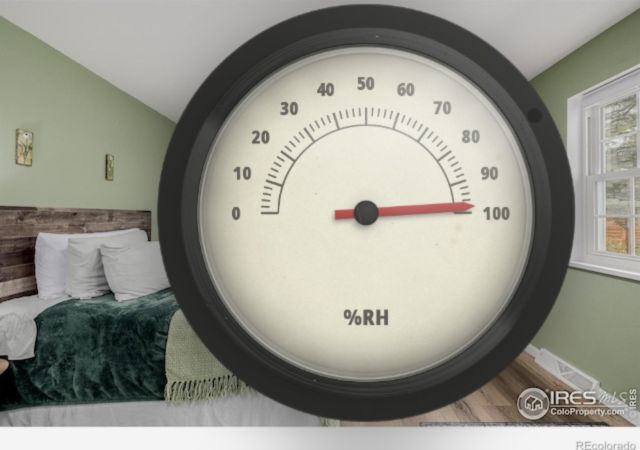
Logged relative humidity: 98 %
